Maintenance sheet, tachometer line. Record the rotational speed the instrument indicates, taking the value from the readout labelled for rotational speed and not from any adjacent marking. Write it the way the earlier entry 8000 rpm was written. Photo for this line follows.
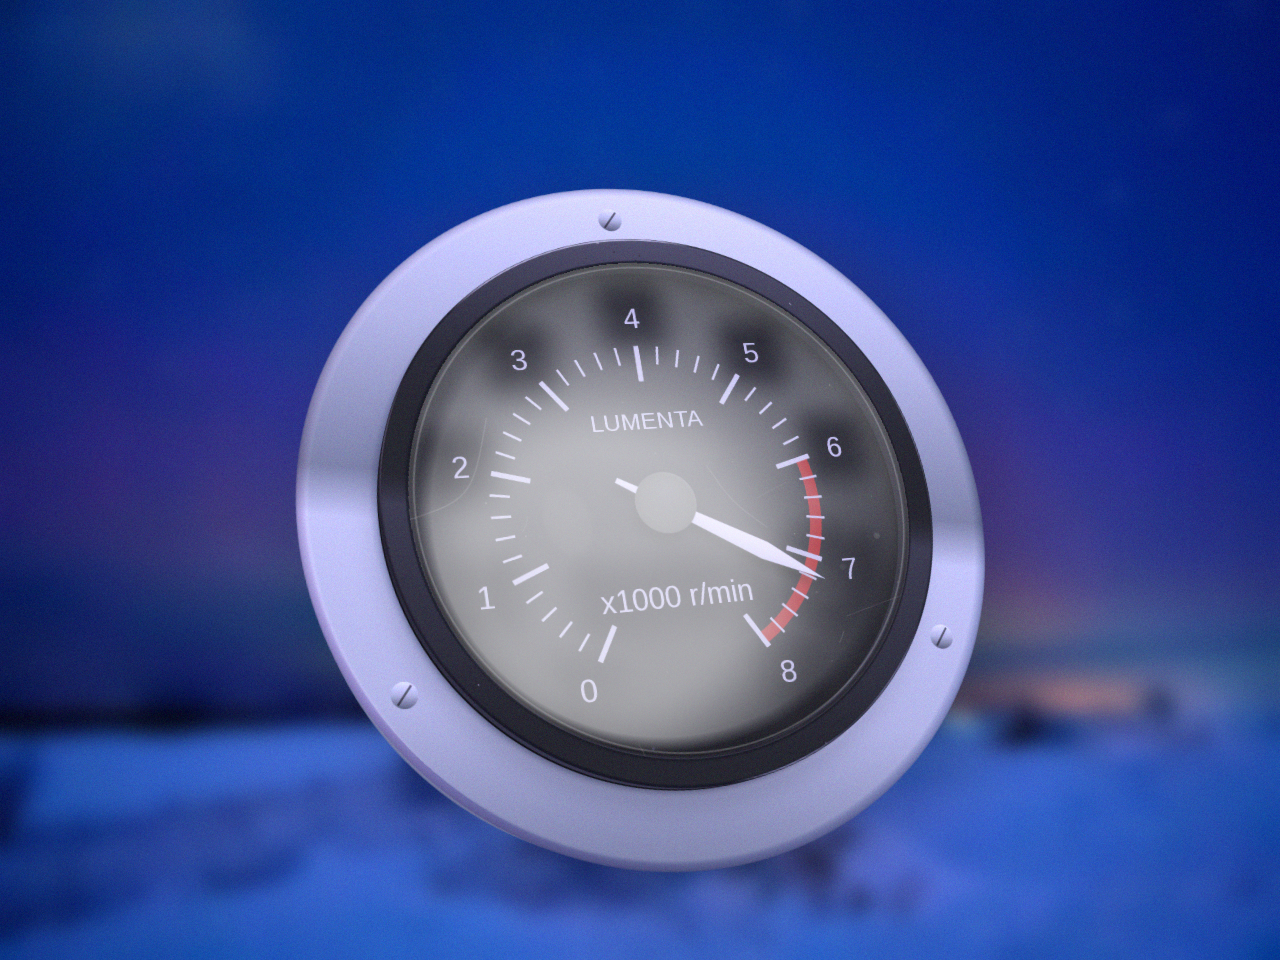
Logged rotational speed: 7200 rpm
